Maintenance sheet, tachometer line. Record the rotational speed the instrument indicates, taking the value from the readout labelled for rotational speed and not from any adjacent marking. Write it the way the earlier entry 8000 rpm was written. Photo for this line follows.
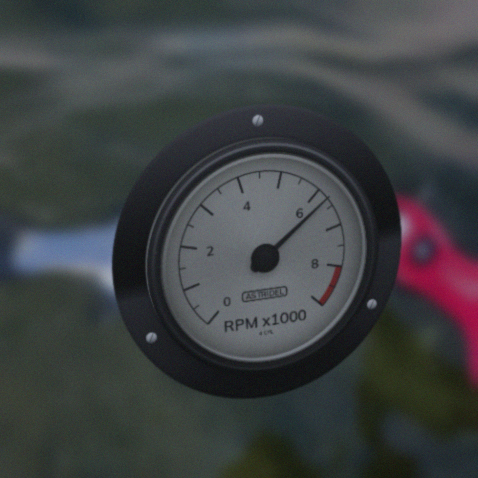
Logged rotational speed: 6250 rpm
